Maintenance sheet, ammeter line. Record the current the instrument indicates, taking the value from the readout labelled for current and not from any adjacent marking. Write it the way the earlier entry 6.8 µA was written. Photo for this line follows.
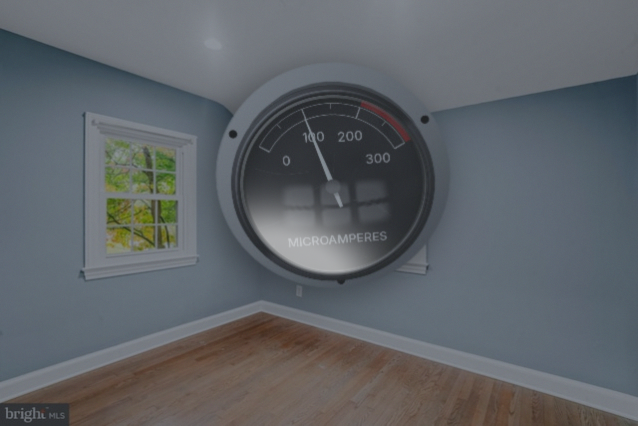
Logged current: 100 µA
